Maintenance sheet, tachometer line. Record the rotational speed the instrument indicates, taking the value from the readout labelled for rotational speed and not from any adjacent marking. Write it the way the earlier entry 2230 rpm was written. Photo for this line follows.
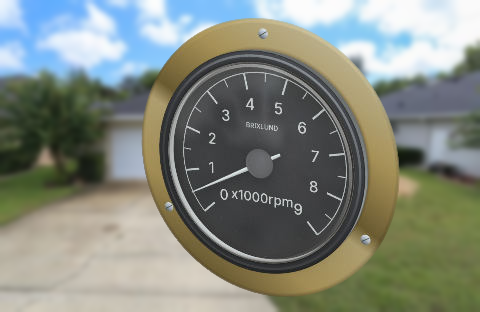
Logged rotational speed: 500 rpm
